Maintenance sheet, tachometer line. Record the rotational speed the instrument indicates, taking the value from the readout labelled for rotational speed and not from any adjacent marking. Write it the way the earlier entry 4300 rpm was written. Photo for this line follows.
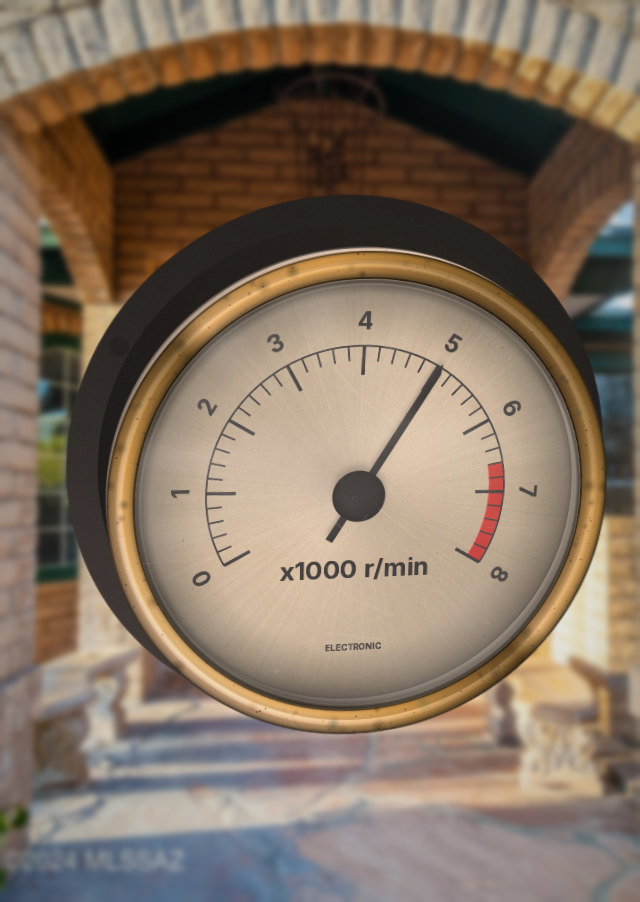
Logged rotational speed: 5000 rpm
